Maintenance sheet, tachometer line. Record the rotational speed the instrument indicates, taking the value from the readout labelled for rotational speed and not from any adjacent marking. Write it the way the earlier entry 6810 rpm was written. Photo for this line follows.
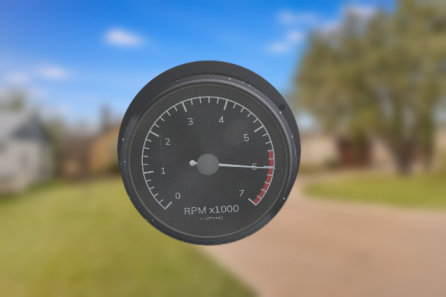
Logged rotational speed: 6000 rpm
